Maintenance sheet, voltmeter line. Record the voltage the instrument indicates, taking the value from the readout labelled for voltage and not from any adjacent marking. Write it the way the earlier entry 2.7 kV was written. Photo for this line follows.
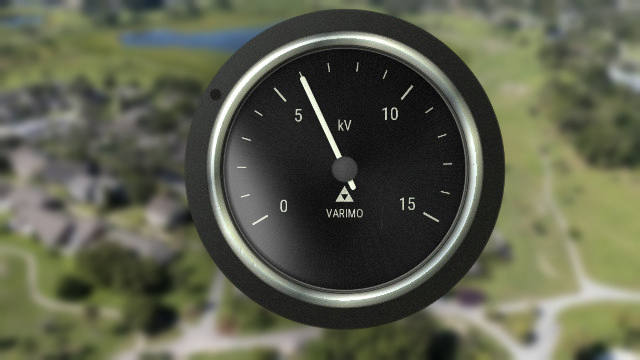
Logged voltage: 6 kV
